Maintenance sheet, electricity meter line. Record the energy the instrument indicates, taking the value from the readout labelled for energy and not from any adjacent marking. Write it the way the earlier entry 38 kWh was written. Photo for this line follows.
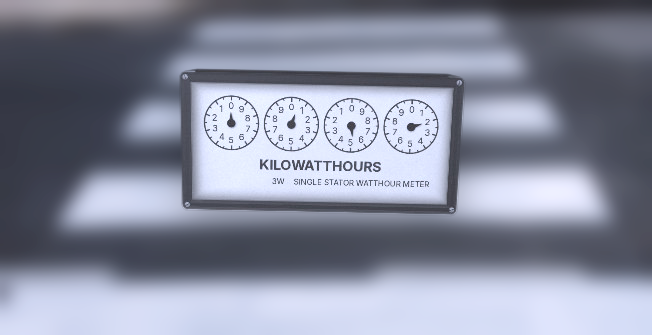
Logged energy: 52 kWh
